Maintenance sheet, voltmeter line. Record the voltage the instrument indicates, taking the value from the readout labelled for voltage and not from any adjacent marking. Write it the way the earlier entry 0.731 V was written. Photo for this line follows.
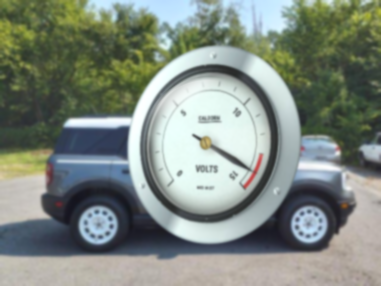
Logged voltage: 14 V
